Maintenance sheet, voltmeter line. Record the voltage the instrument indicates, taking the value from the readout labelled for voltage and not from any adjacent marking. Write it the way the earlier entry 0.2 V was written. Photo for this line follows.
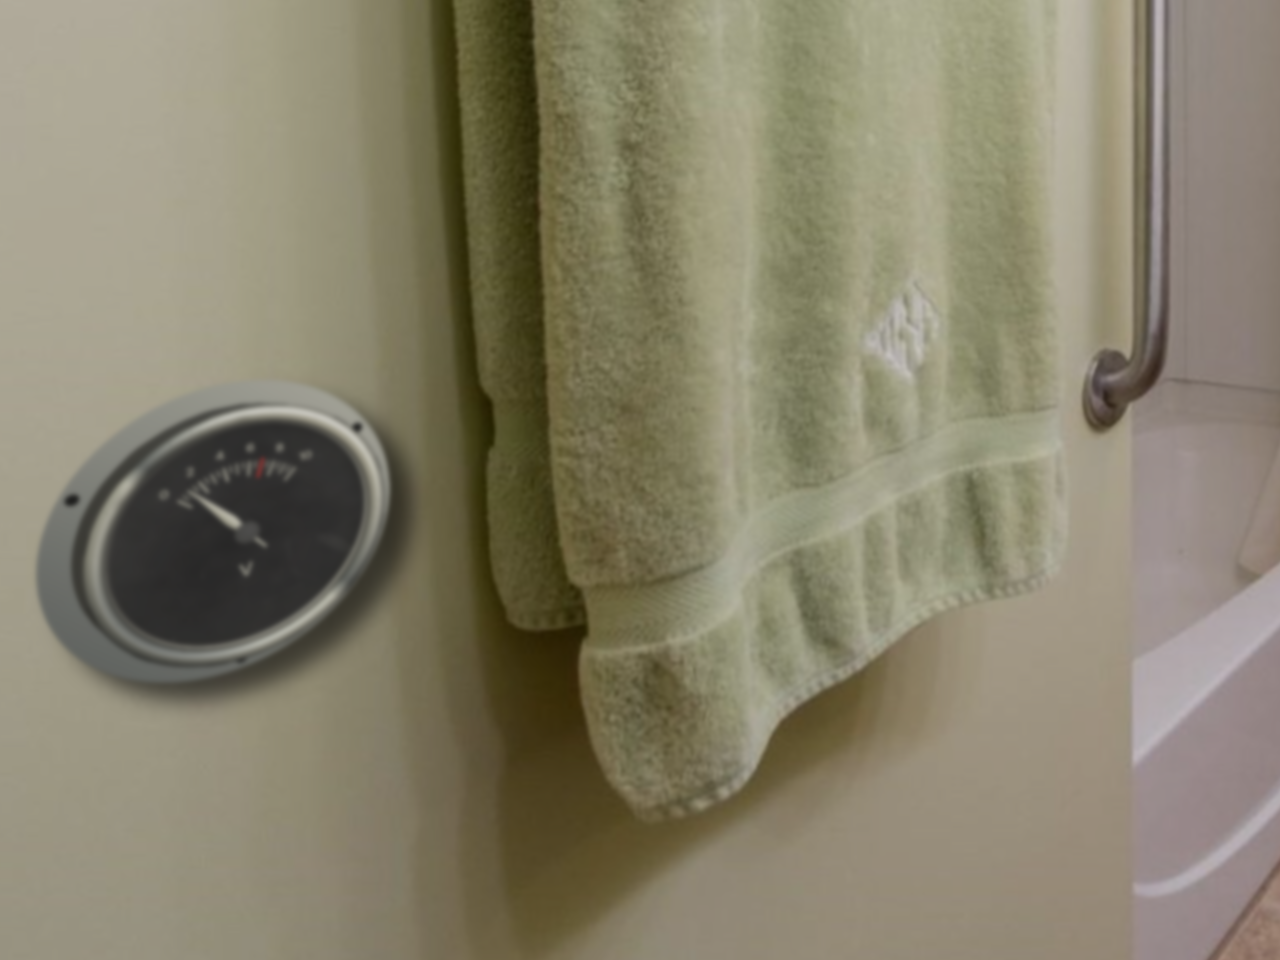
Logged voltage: 1 V
